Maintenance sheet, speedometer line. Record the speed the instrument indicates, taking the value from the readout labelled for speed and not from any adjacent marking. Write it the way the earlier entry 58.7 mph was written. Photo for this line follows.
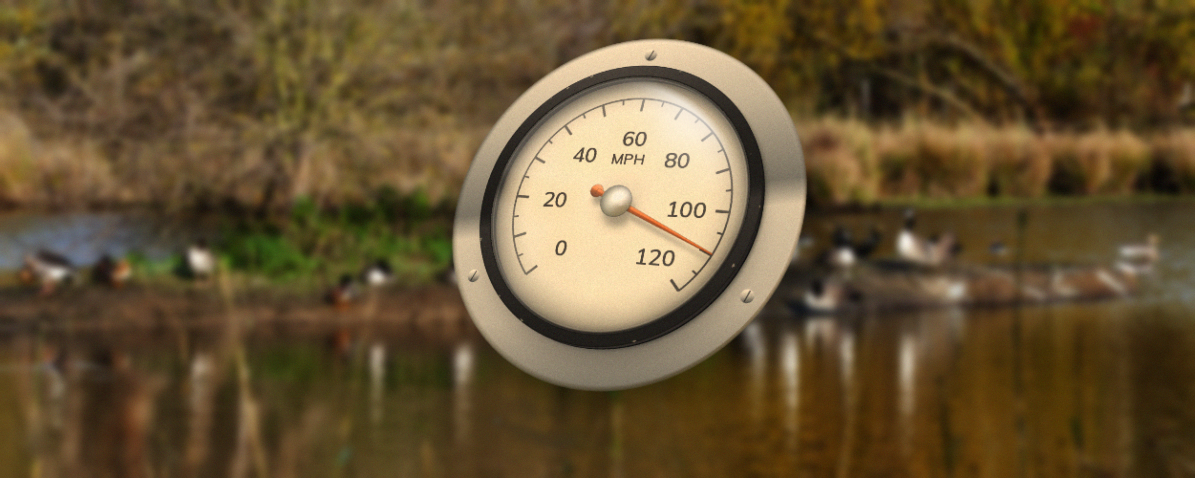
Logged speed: 110 mph
